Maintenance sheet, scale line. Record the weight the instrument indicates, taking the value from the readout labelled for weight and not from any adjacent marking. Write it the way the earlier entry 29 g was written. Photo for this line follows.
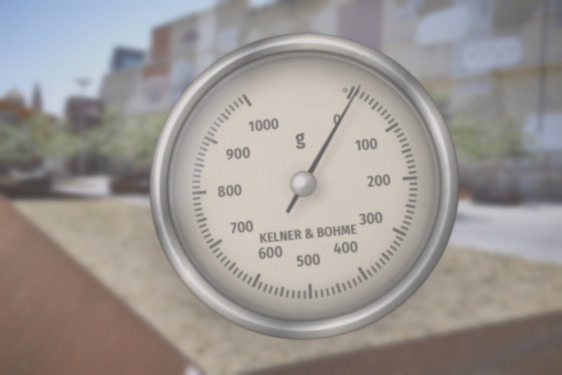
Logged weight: 10 g
